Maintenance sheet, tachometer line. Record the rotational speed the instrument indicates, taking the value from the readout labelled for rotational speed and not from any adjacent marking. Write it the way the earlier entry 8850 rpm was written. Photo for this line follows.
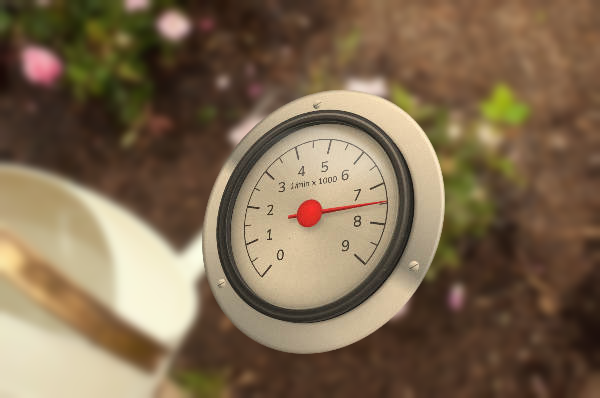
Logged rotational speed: 7500 rpm
